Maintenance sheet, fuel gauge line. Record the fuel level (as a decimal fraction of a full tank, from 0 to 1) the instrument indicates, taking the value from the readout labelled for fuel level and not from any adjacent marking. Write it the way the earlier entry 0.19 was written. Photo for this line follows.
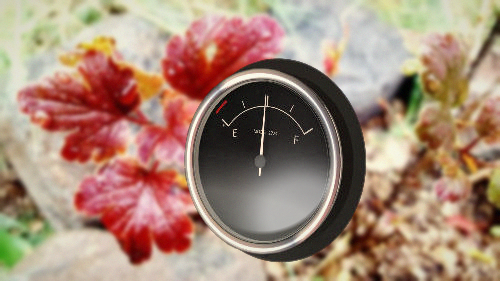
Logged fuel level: 0.5
